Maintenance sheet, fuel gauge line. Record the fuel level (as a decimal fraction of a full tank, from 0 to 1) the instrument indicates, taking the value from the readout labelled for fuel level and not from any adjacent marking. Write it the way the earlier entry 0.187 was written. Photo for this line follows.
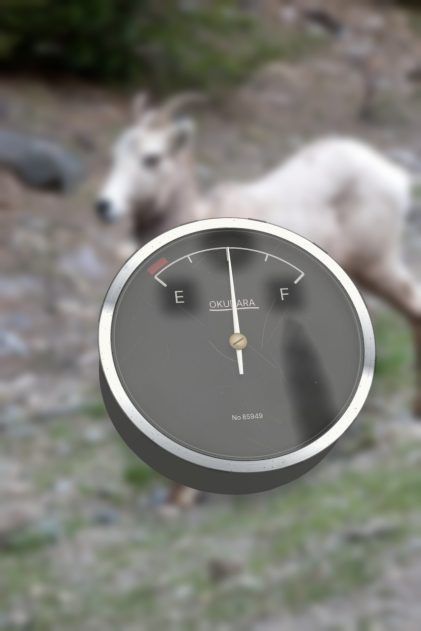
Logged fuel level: 0.5
